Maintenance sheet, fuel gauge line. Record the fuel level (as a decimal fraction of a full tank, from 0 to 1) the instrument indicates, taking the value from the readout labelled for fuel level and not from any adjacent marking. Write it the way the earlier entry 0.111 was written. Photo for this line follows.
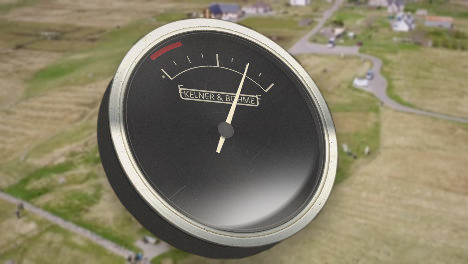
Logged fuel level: 0.75
